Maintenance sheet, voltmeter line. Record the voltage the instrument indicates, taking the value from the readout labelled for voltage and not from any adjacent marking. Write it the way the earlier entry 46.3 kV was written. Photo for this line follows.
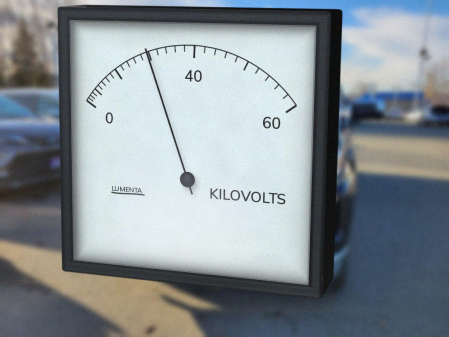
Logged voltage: 30 kV
